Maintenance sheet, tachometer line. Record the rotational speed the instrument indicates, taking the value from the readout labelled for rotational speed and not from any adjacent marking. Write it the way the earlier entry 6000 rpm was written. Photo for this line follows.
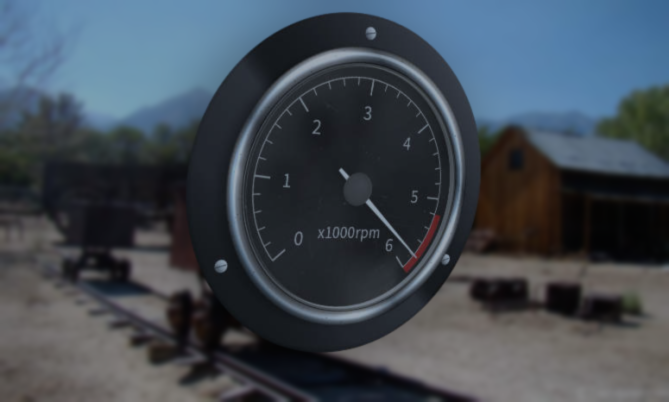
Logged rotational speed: 5800 rpm
